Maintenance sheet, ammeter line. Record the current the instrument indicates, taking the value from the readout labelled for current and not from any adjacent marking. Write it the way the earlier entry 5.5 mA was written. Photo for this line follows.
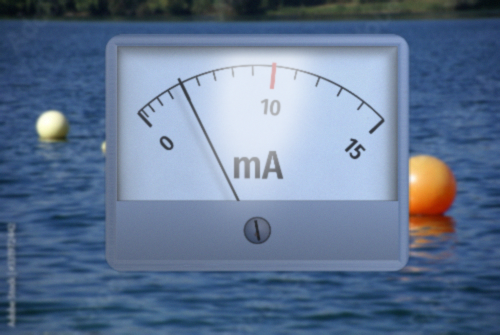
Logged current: 5 mA
